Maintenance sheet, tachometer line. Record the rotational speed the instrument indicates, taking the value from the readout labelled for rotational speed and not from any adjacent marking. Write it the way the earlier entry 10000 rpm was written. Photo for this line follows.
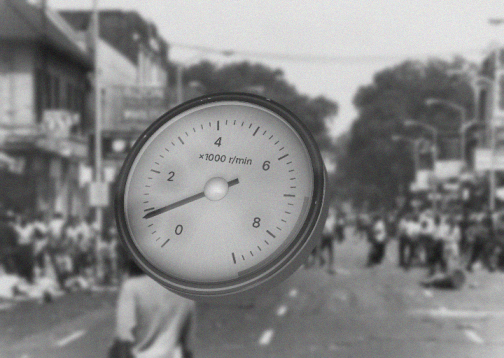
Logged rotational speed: 800 rpm
